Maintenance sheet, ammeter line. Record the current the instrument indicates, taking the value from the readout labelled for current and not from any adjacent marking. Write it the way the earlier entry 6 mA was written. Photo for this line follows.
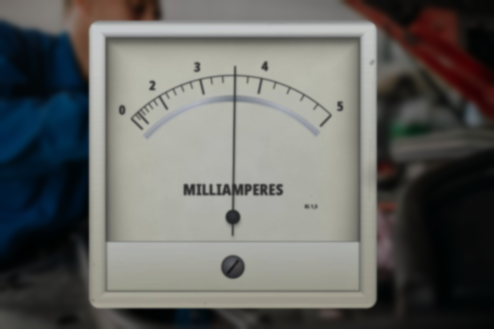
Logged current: 3.6 mA
